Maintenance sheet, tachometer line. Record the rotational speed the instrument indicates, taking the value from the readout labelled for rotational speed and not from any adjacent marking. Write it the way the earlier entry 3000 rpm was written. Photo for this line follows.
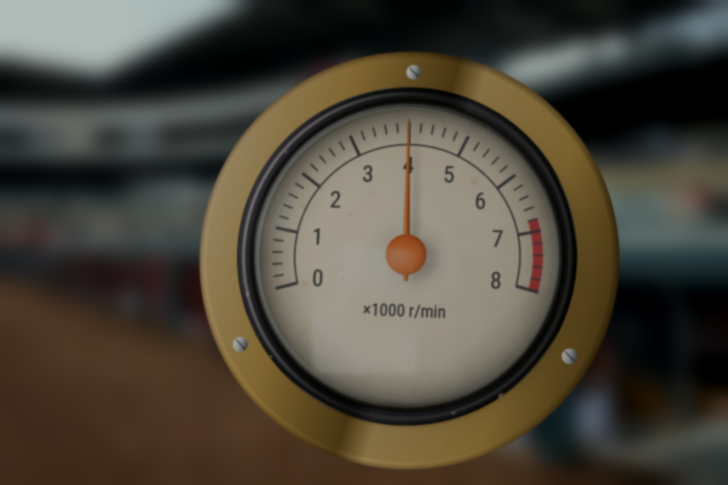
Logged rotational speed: 4000 rpm
